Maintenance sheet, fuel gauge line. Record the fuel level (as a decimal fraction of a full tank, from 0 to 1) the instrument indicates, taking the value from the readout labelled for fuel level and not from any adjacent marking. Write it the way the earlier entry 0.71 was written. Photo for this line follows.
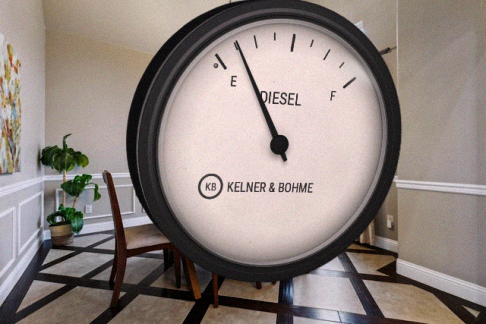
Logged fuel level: 0.125
